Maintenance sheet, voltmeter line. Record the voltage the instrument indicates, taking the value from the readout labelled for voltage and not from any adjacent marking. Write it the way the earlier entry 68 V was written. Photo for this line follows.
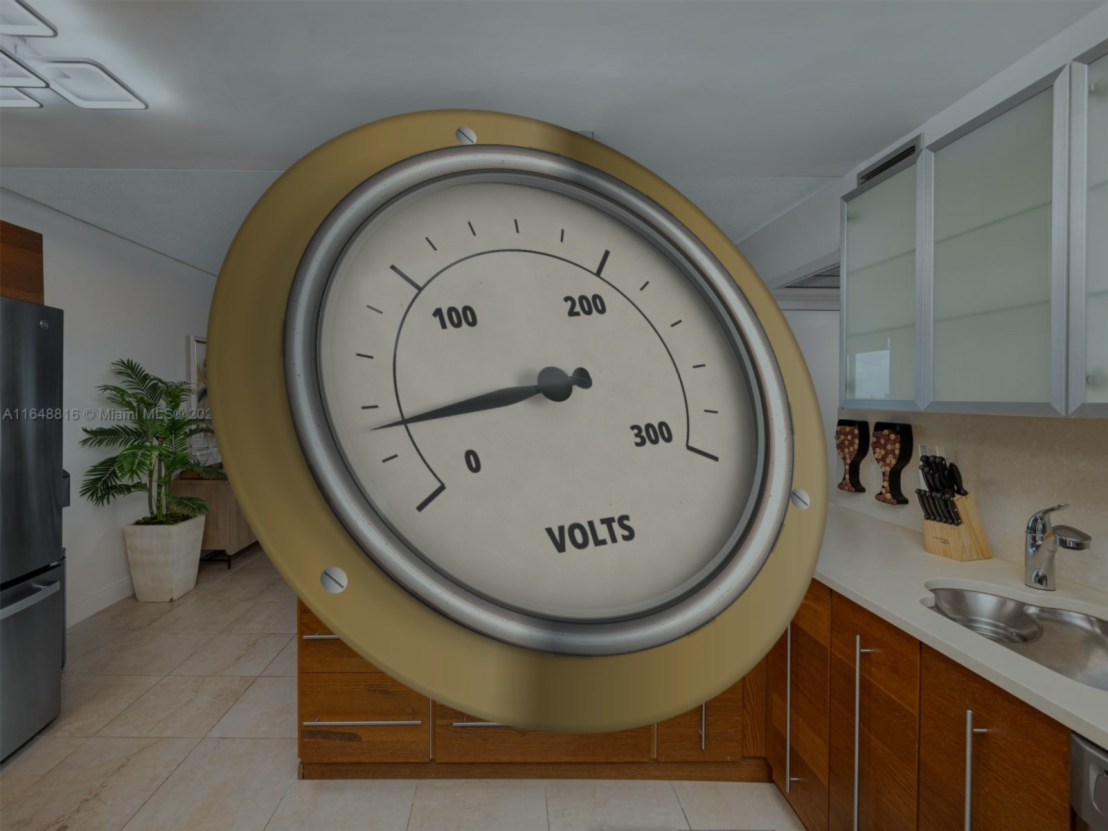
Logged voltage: 30 V
